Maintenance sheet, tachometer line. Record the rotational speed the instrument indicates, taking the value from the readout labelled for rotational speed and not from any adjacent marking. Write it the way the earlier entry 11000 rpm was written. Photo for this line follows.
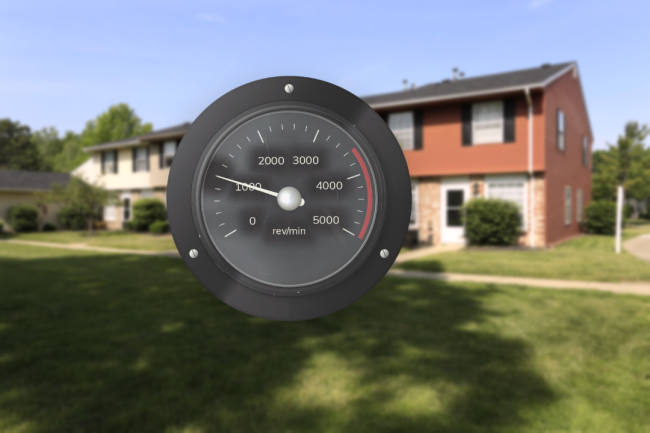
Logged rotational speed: 1000 rpm
